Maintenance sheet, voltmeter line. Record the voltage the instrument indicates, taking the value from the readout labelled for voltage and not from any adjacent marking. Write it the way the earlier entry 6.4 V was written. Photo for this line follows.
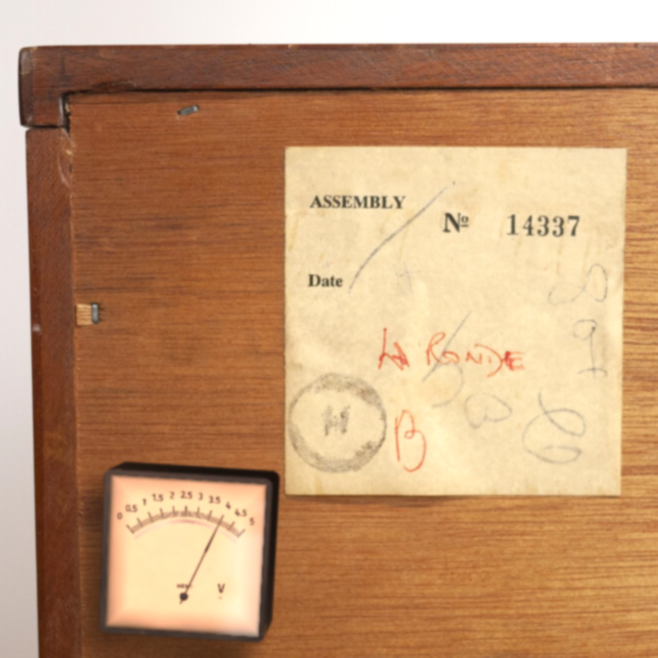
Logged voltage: 4 V
